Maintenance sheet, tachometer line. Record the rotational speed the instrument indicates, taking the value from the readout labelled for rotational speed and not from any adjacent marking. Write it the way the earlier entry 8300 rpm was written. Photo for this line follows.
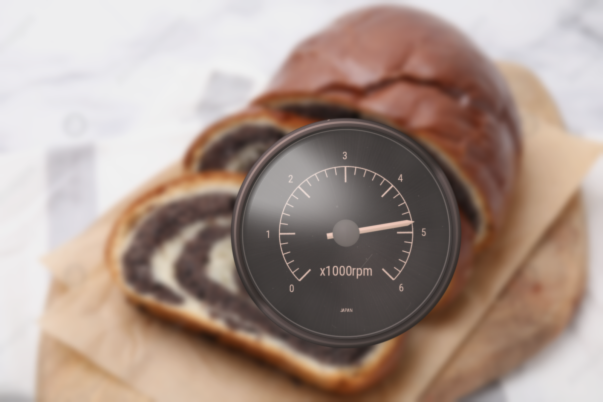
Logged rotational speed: 4800 rpm
